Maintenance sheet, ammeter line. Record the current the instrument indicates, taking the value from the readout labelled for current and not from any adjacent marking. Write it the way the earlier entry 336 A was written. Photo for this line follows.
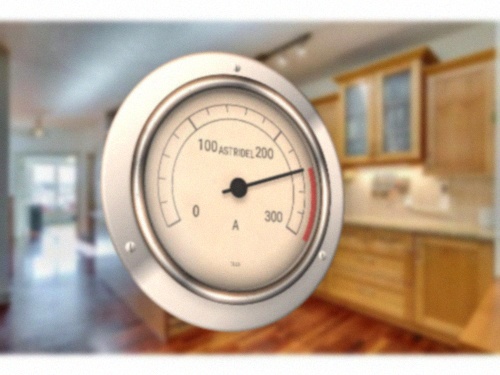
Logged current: 240 A
